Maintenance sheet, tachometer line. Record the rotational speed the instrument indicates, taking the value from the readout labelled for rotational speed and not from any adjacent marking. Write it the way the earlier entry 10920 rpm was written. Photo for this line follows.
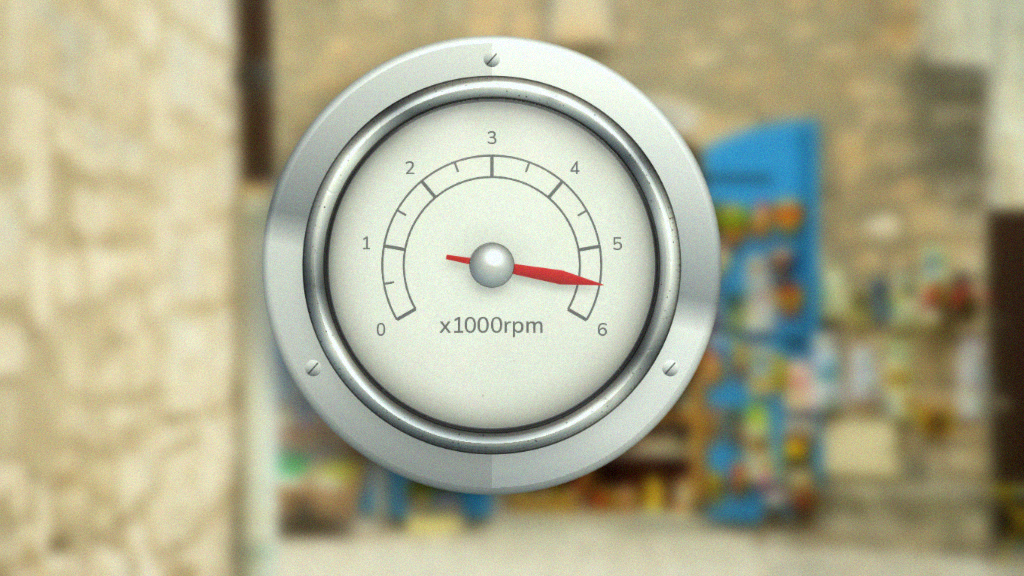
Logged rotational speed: 5500 rpm
